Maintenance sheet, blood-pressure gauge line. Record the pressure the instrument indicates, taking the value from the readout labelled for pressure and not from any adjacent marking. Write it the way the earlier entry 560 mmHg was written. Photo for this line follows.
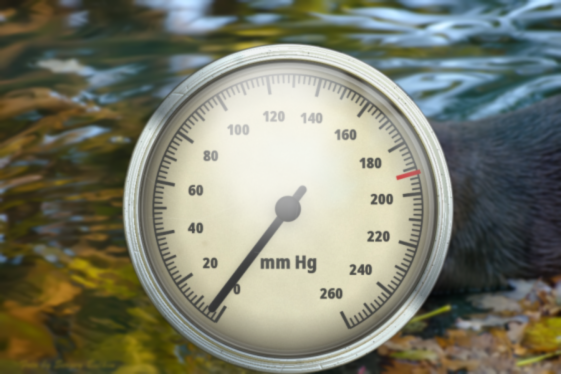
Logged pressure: 4 mmHg
